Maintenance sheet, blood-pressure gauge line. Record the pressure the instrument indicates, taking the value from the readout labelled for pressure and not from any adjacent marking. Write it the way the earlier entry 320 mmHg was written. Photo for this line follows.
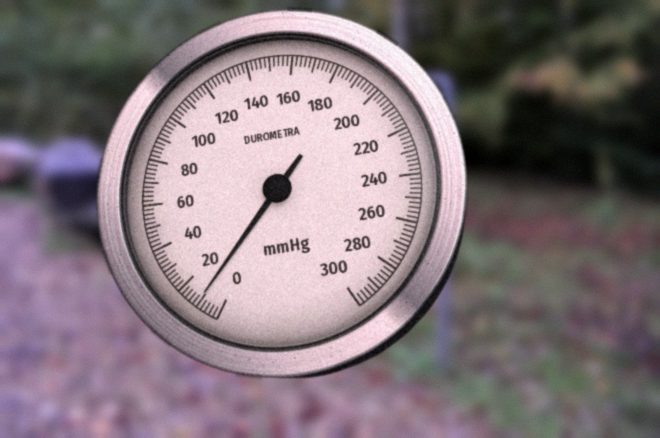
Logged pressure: 10 mmHg
